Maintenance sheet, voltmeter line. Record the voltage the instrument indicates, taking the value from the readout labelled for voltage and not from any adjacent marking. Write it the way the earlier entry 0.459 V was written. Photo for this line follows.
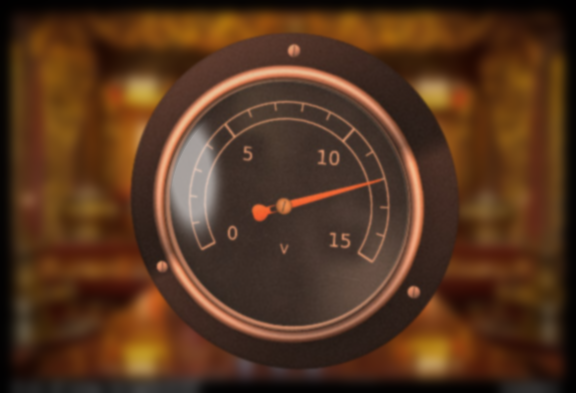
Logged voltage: 12 V
